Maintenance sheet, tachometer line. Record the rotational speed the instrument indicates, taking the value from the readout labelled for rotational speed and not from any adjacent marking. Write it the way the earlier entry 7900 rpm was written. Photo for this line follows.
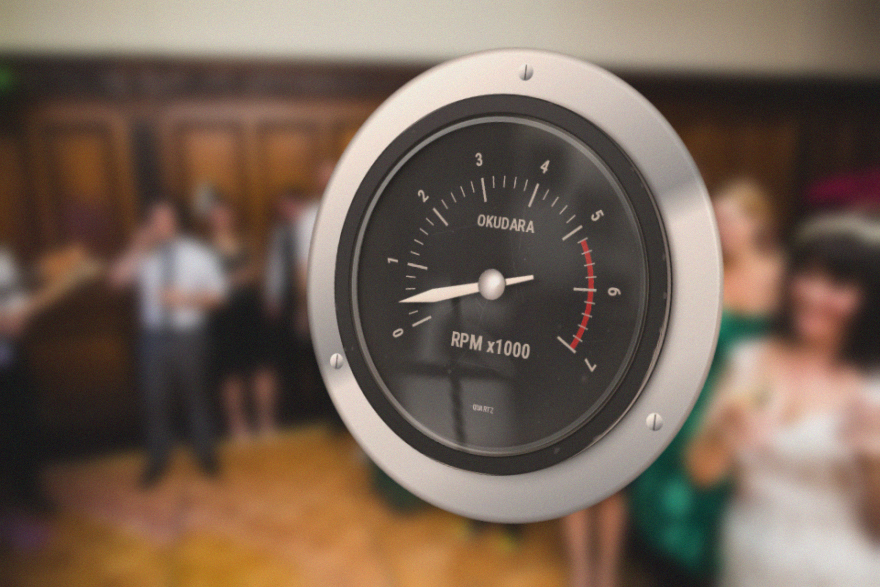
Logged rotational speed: 400 rpm
